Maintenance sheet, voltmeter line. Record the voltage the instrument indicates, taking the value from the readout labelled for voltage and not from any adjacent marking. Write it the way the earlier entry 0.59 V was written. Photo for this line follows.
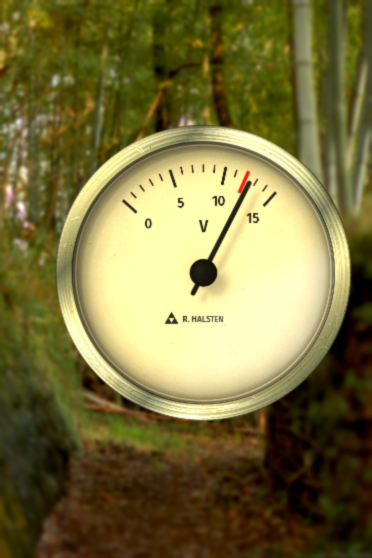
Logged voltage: 12.5 V
